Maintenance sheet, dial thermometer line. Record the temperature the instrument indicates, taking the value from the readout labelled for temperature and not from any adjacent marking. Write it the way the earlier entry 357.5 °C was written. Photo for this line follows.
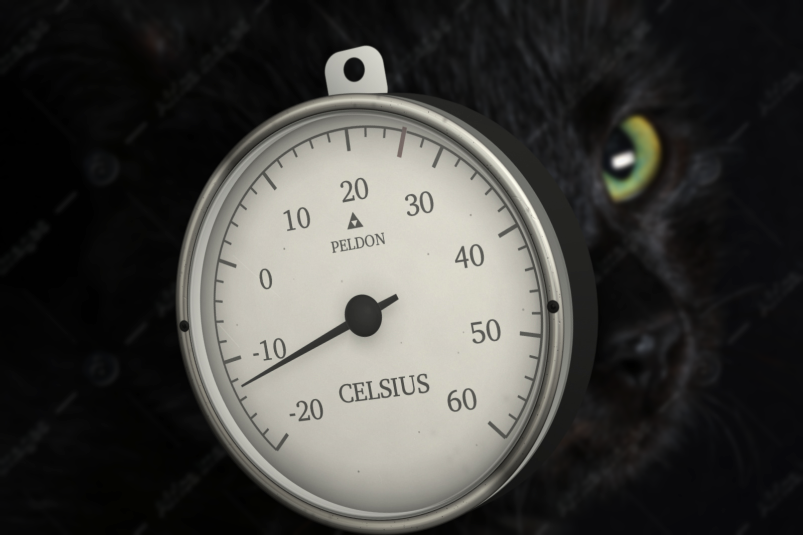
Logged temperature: -13 °C
